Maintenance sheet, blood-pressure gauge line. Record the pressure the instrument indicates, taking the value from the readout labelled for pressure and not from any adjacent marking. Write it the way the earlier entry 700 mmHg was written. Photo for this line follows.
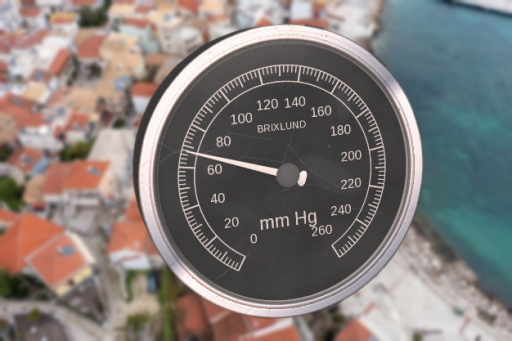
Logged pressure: 68 mmHg
